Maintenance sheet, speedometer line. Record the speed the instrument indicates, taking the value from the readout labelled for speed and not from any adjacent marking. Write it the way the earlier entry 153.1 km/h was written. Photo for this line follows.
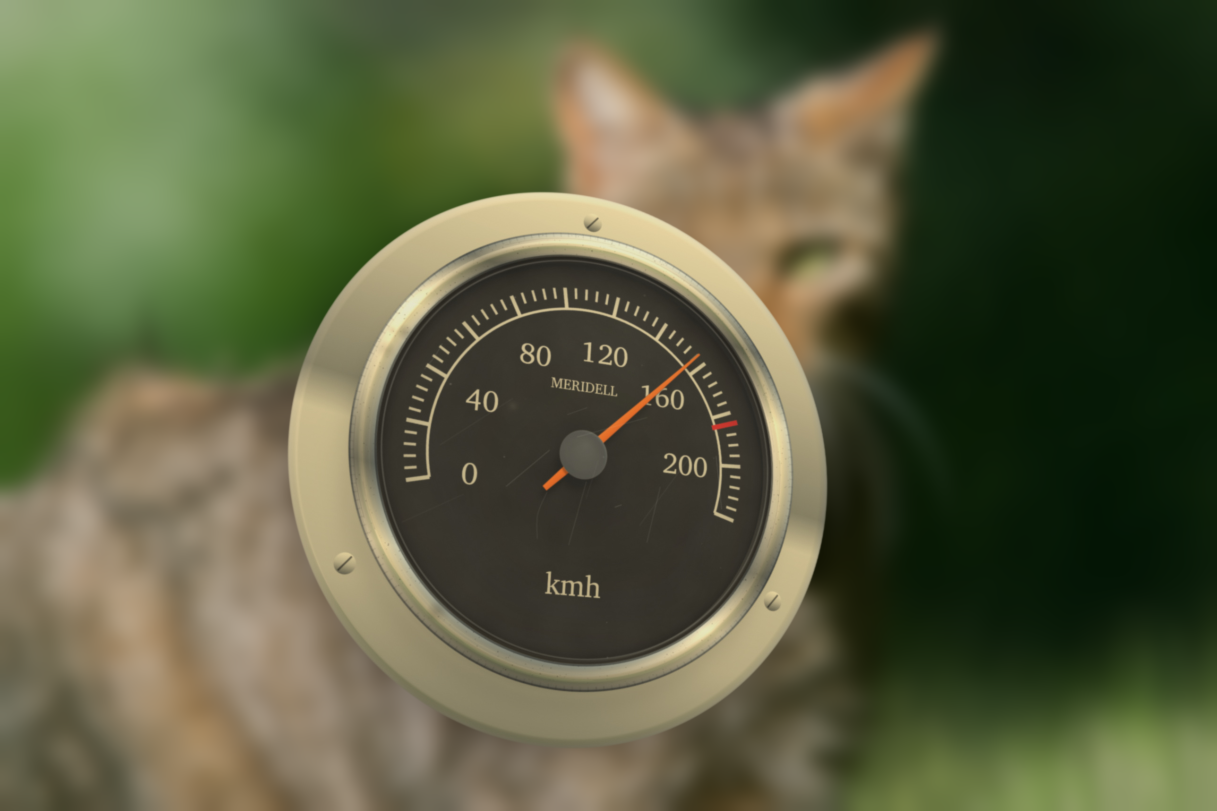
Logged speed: 156 km/h
